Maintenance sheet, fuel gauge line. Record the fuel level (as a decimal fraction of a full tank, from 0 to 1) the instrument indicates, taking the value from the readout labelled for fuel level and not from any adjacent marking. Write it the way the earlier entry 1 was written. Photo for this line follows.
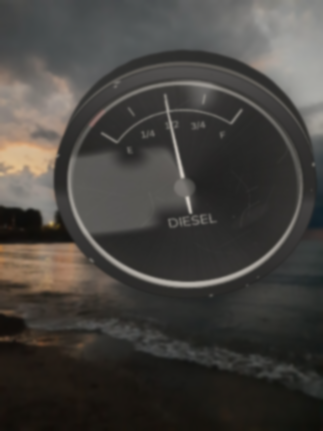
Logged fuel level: 0.5
